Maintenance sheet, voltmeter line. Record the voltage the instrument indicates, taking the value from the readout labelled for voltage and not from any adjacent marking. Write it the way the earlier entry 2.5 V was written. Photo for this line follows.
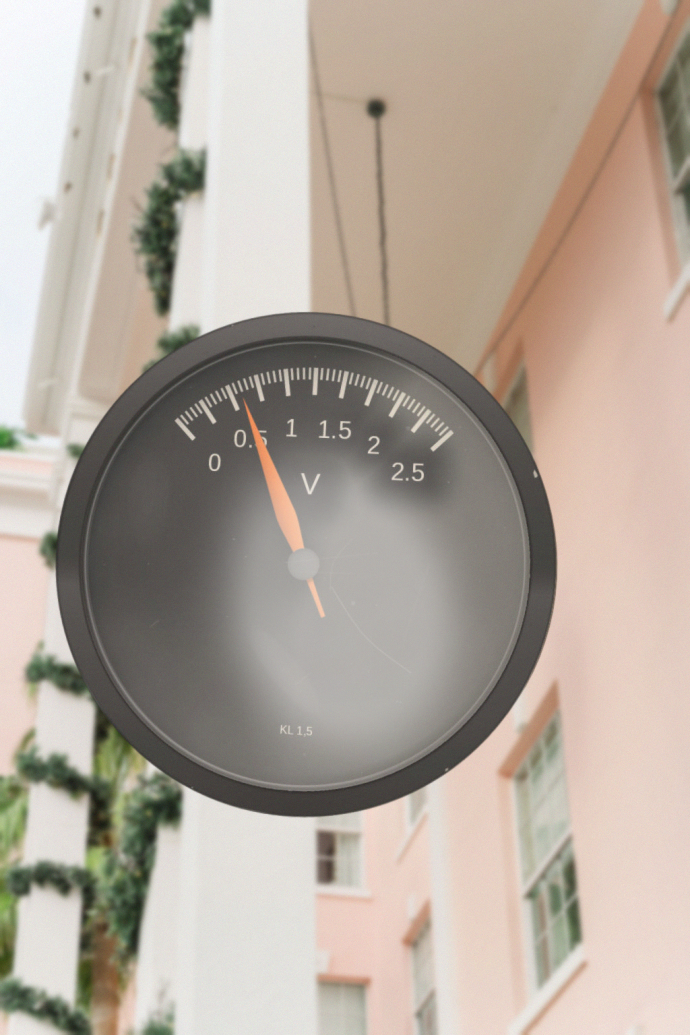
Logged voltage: 0.6 V
